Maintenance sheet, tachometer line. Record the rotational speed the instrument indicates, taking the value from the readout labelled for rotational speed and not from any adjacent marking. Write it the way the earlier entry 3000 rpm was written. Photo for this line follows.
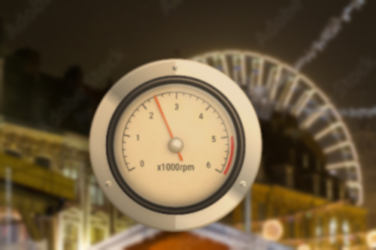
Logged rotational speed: 2400 rpm
